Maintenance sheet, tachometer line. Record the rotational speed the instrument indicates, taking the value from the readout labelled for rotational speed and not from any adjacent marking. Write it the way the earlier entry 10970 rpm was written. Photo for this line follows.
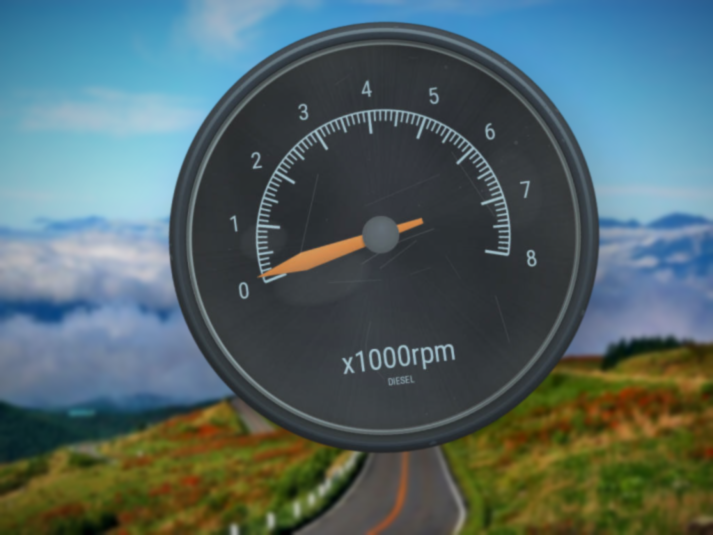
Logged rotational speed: 100 rpm
